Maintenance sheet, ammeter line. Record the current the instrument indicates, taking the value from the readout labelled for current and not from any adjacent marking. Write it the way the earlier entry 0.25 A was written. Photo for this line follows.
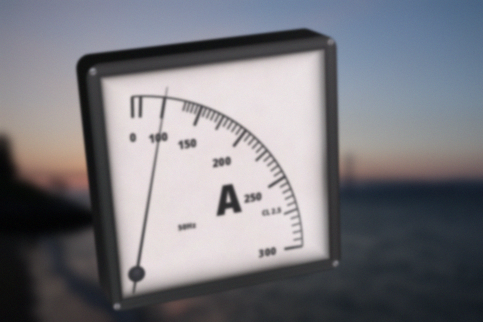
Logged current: 100 A
